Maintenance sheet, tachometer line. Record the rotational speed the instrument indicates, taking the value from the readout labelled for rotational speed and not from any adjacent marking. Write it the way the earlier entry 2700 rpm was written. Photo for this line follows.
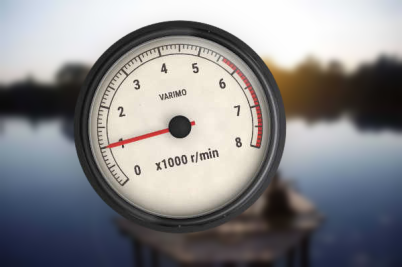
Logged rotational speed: 1000 rpm
